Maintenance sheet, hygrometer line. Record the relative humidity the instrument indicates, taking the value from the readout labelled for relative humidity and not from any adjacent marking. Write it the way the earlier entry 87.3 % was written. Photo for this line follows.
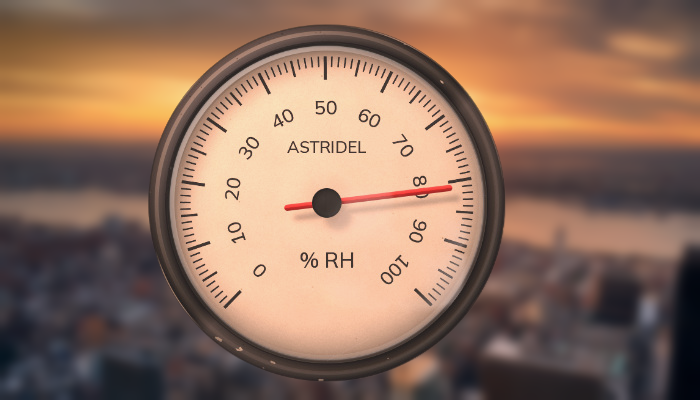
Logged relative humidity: 81 %
